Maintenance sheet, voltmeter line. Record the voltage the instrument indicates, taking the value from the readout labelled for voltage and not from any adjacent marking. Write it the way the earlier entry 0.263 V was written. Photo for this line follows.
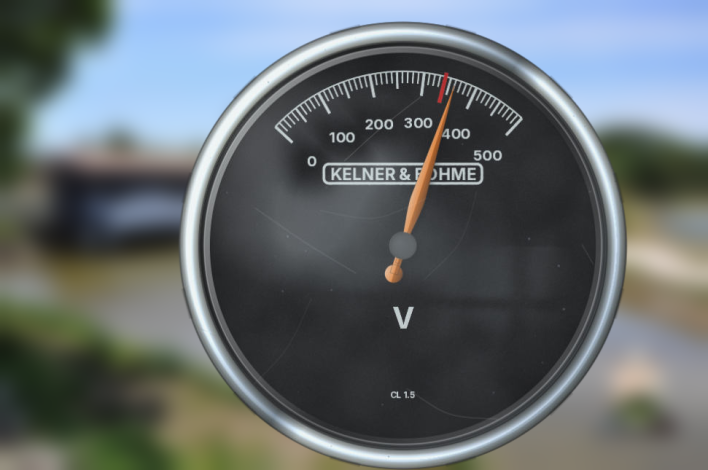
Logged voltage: 360 V
